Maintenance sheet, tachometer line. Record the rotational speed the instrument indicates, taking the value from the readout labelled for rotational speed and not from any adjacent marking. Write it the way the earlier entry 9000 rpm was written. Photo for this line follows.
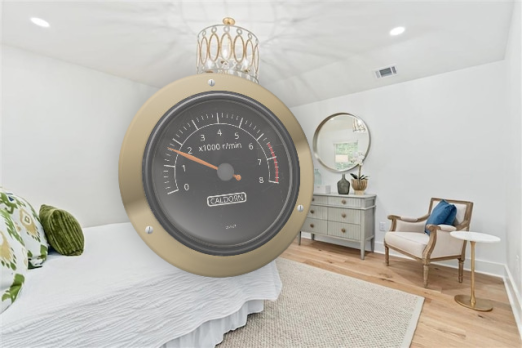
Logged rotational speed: 1600 rpm
